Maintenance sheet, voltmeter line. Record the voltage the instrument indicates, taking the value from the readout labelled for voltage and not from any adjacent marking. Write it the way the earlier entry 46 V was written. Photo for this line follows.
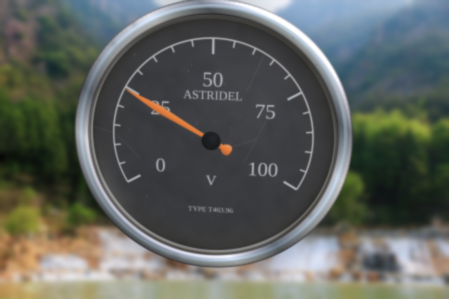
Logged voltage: 25 V
